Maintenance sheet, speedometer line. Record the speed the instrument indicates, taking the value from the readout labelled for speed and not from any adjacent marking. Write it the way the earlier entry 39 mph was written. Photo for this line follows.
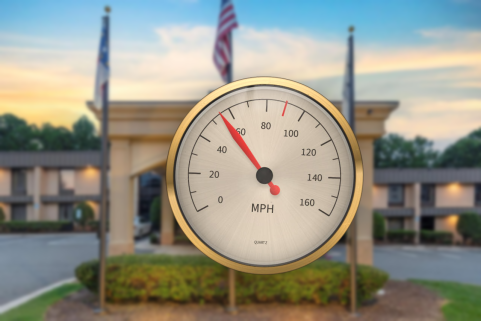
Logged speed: 55 mph
